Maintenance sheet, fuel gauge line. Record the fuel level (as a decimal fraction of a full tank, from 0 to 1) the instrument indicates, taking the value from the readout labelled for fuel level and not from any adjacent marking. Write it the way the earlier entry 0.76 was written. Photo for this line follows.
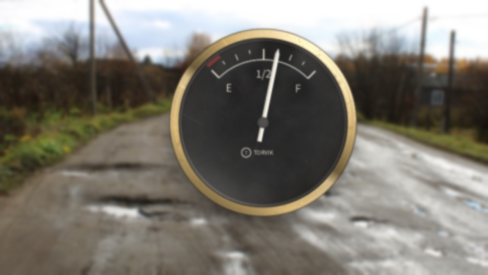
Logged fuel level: 0.625
